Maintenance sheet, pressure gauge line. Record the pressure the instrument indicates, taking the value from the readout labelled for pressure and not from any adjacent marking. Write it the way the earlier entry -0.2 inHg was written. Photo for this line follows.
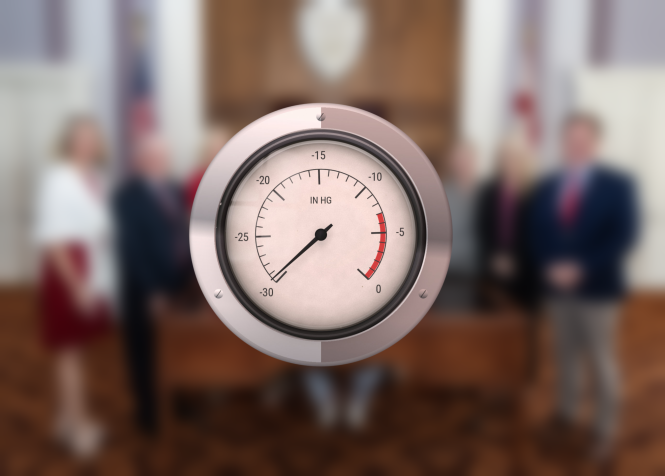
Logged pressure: -29.5 inHg
